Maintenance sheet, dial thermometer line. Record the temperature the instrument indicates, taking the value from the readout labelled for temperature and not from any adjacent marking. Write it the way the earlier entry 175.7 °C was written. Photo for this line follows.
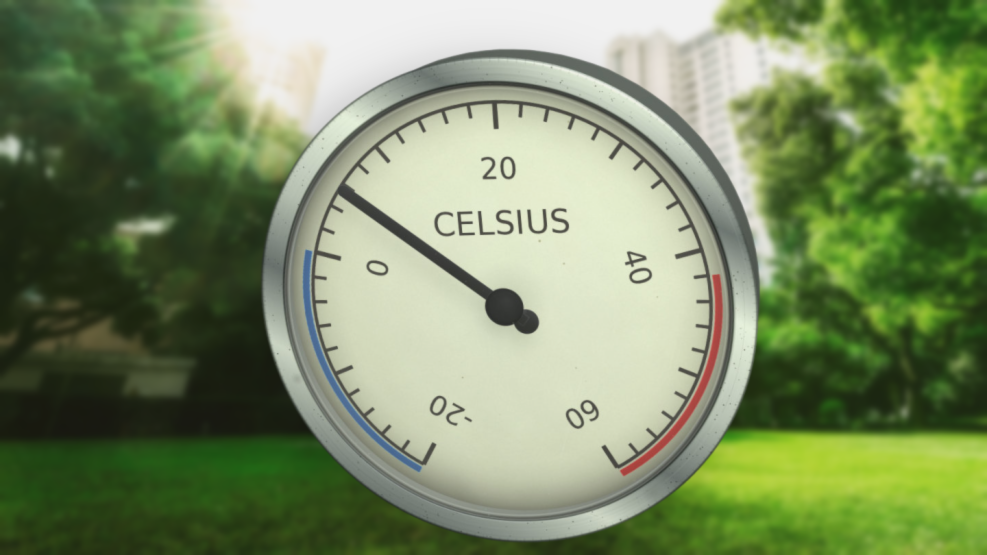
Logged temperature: 6 °C
